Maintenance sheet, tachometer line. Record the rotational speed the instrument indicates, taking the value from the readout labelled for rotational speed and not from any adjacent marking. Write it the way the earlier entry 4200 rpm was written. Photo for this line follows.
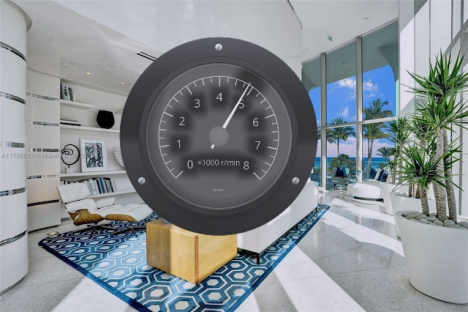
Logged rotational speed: 4875 rpm
